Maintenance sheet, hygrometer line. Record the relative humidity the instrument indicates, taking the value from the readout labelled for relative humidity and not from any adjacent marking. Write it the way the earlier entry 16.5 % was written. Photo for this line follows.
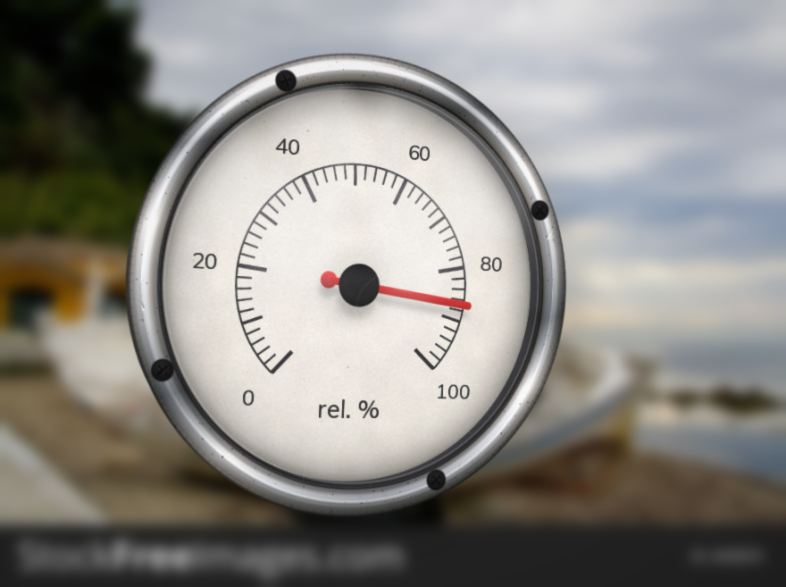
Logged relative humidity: 87 %
